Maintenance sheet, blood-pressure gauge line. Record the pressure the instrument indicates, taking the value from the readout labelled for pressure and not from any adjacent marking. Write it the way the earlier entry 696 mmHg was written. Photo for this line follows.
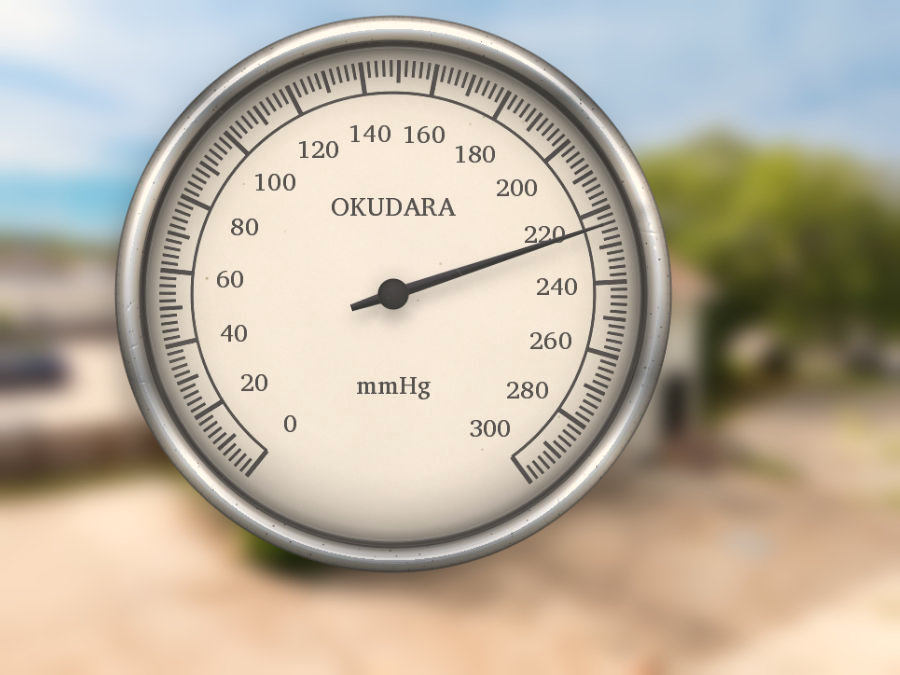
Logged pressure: 224 mmHg
